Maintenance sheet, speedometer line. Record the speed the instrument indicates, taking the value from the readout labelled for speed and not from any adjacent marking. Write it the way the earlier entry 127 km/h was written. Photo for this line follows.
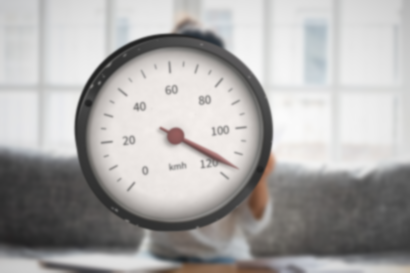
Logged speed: 115 km/h
